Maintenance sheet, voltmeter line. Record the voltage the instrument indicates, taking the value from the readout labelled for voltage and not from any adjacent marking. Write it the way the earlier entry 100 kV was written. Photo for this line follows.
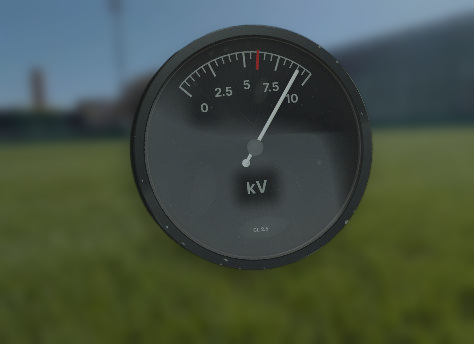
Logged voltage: 9 kV
